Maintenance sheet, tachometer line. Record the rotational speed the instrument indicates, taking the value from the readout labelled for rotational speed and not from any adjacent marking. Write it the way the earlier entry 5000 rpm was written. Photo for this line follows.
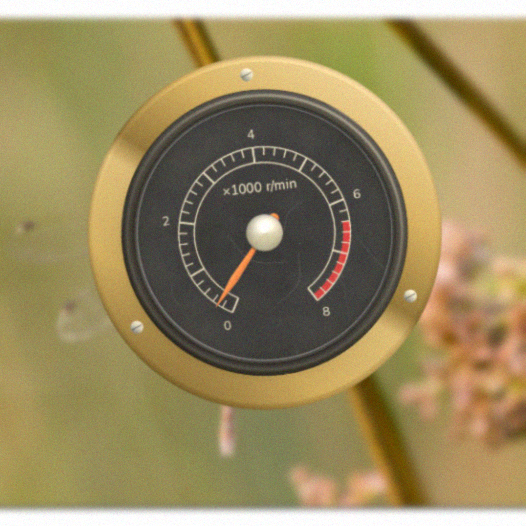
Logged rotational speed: 300 rpm
